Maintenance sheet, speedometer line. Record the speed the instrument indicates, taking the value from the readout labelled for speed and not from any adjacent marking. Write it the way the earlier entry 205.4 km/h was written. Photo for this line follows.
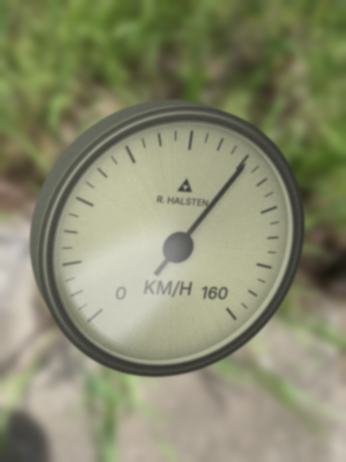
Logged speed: 100 km/h
